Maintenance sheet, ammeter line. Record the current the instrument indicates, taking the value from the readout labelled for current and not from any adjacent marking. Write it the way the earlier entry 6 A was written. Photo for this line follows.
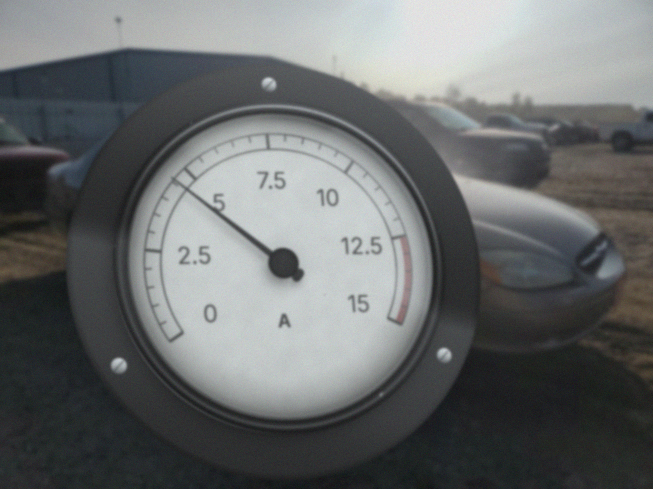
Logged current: 4.5 A
